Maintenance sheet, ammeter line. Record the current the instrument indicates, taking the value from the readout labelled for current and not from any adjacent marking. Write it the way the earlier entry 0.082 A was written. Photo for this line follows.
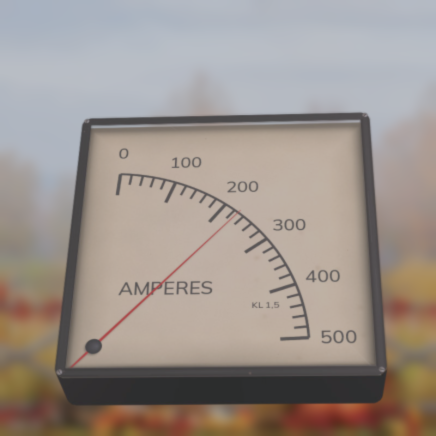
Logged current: 230 A
